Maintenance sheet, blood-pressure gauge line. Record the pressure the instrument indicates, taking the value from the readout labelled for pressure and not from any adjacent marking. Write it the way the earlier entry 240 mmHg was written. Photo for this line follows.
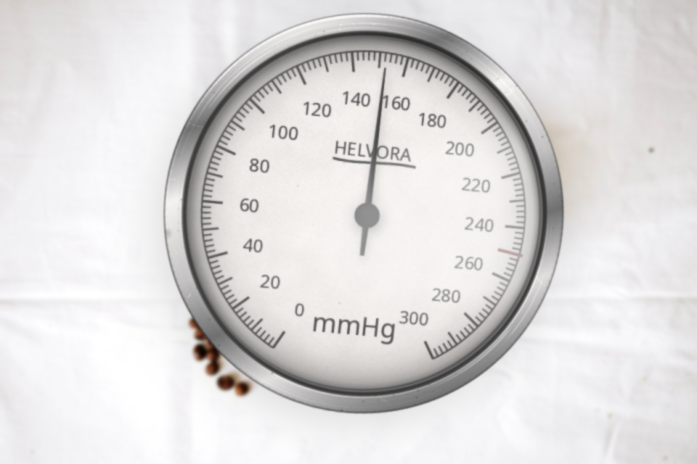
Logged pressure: 152 mmHg
